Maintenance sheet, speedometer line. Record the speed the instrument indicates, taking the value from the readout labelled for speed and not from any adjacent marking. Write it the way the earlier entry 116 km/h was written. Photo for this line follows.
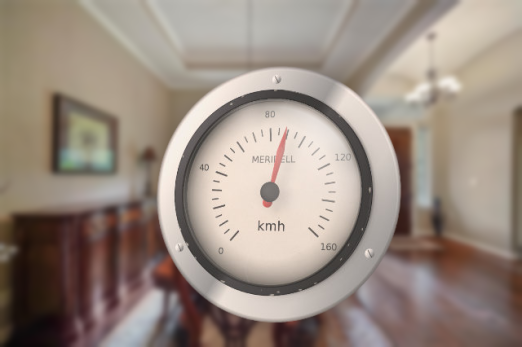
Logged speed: 90 km/h
